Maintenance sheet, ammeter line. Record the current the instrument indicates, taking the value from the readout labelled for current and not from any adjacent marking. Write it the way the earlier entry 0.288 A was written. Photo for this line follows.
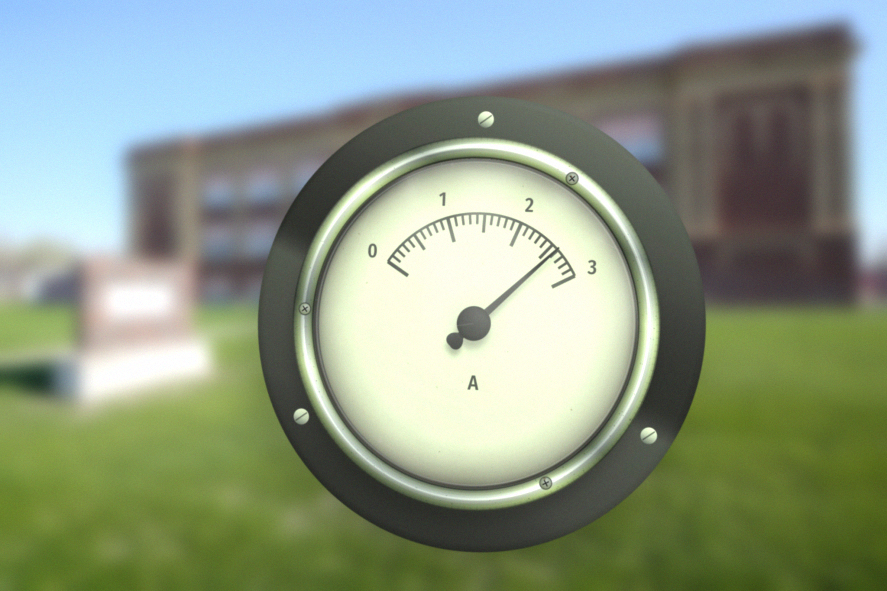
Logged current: 2.6 A
